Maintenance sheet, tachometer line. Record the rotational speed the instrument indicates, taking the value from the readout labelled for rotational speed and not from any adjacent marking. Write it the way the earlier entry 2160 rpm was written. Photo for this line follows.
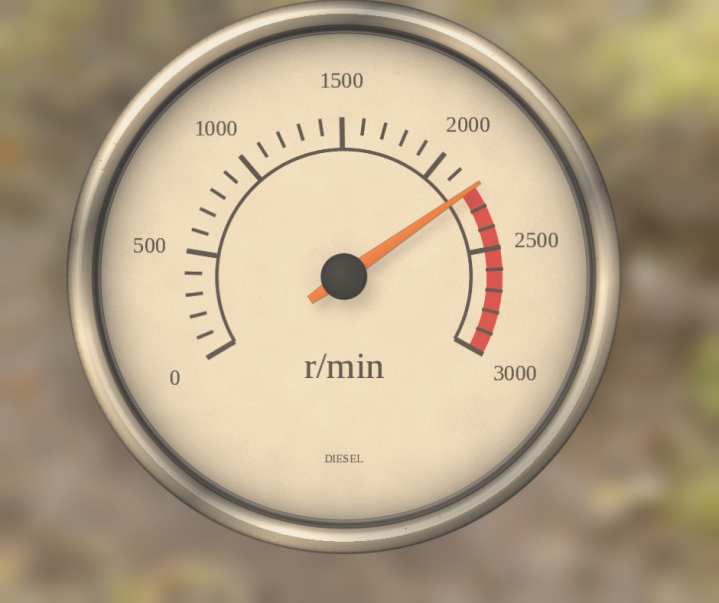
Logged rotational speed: 2200 rpm
